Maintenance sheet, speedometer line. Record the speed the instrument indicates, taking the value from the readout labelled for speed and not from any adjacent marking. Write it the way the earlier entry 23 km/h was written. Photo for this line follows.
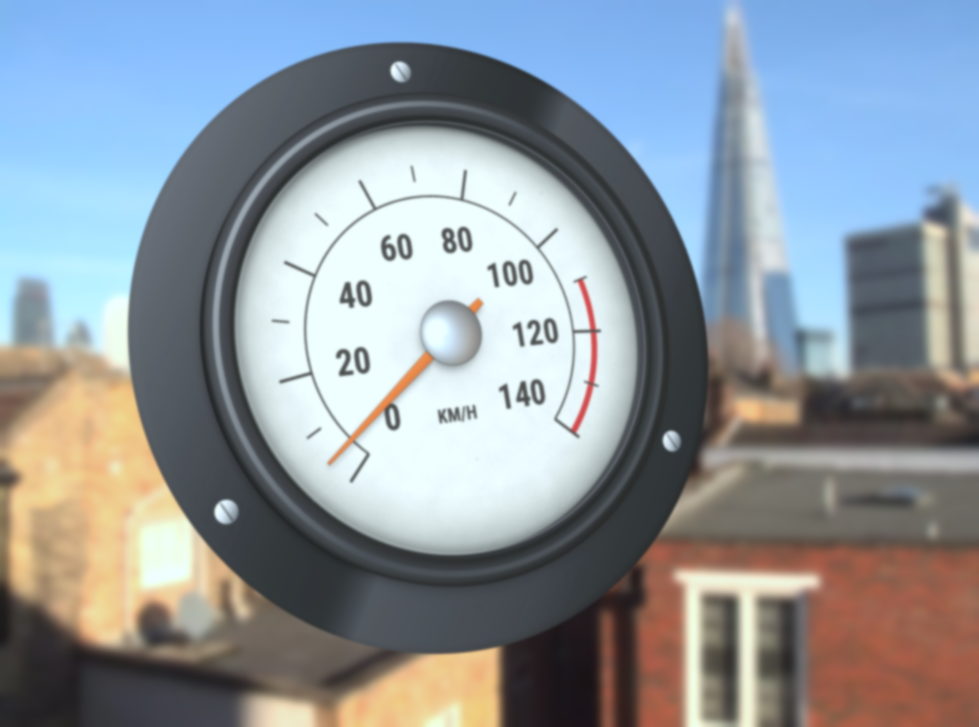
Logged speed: 5 km/h
